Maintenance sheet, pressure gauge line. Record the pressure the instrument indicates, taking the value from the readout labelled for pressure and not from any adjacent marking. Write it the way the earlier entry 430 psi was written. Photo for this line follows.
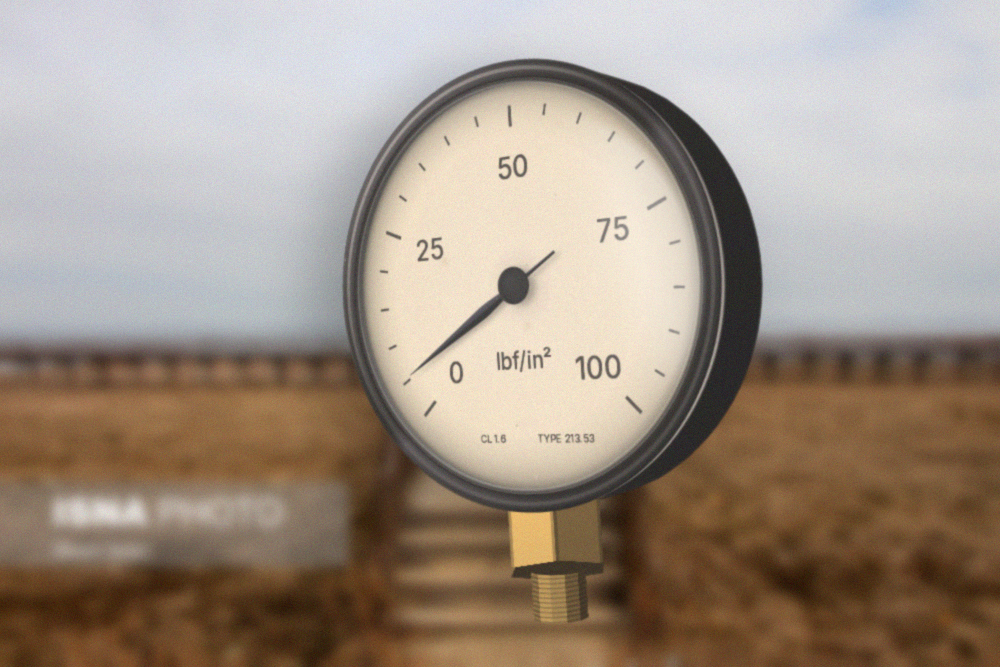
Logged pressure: 5 psi
